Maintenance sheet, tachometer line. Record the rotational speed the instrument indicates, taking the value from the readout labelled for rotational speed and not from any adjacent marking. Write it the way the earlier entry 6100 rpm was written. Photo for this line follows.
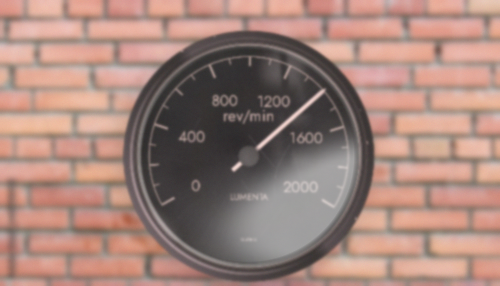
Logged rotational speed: 1400 rpm
